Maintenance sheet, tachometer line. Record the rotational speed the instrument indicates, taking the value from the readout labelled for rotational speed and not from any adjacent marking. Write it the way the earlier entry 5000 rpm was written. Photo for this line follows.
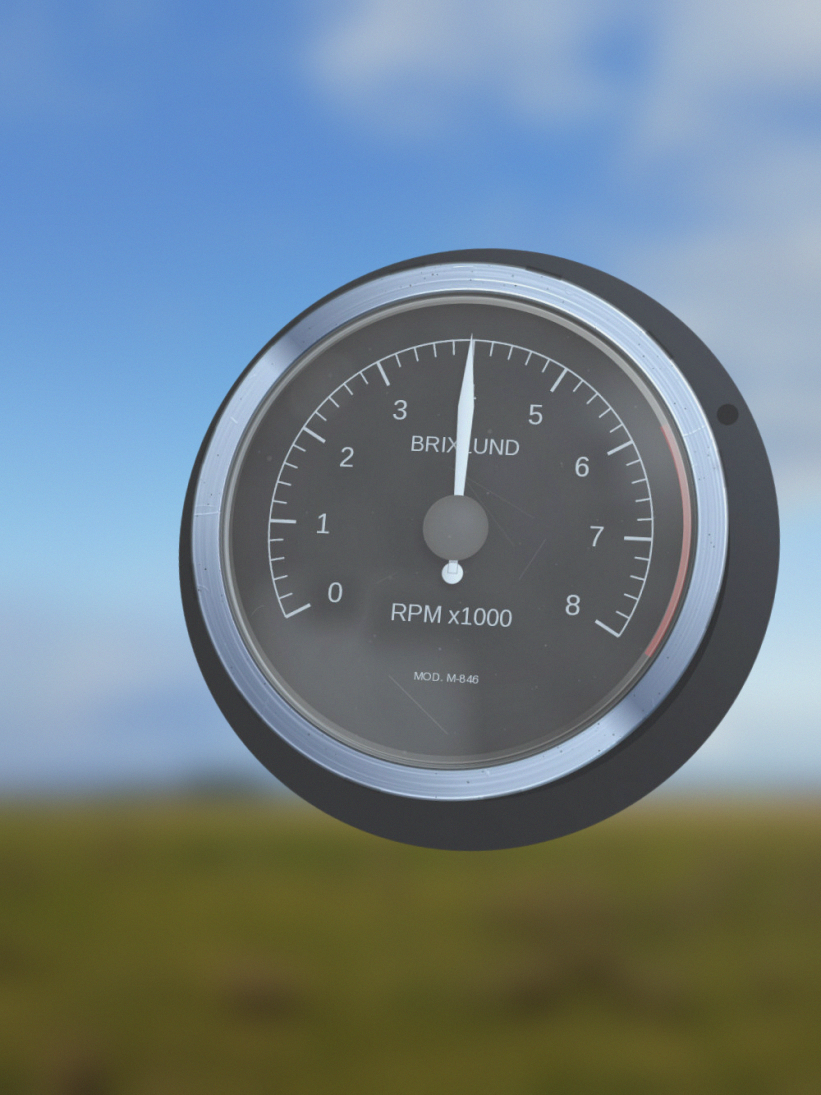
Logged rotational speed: 4000 rpm
